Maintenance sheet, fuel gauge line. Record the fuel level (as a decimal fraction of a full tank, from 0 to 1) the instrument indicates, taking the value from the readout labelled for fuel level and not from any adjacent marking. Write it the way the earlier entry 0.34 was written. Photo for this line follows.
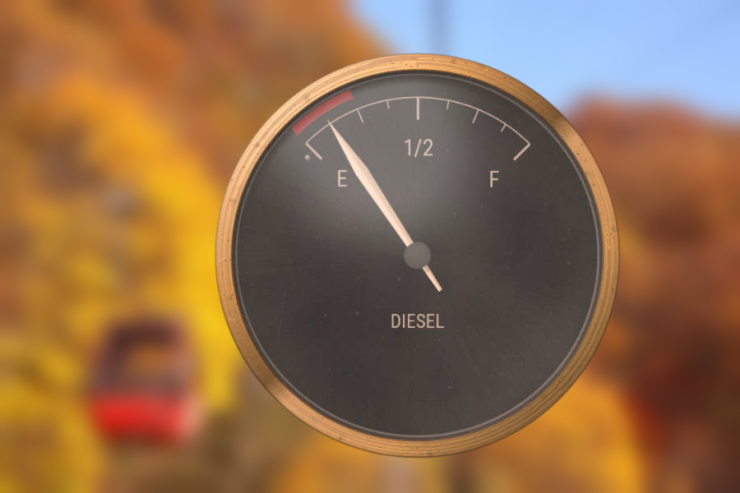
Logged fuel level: 0.125
